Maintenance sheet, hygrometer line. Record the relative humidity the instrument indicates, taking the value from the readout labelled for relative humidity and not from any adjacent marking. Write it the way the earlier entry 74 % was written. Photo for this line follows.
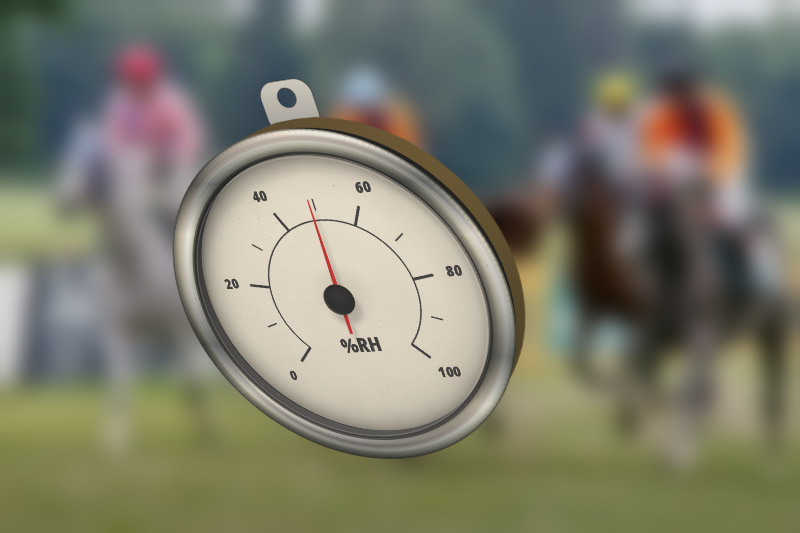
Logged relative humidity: 50 %
